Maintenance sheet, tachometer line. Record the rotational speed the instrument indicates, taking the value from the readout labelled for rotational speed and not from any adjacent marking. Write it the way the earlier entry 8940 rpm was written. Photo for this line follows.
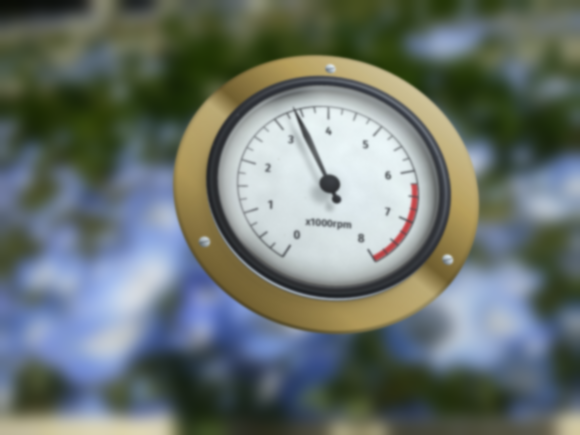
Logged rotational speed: 3375 rpm
